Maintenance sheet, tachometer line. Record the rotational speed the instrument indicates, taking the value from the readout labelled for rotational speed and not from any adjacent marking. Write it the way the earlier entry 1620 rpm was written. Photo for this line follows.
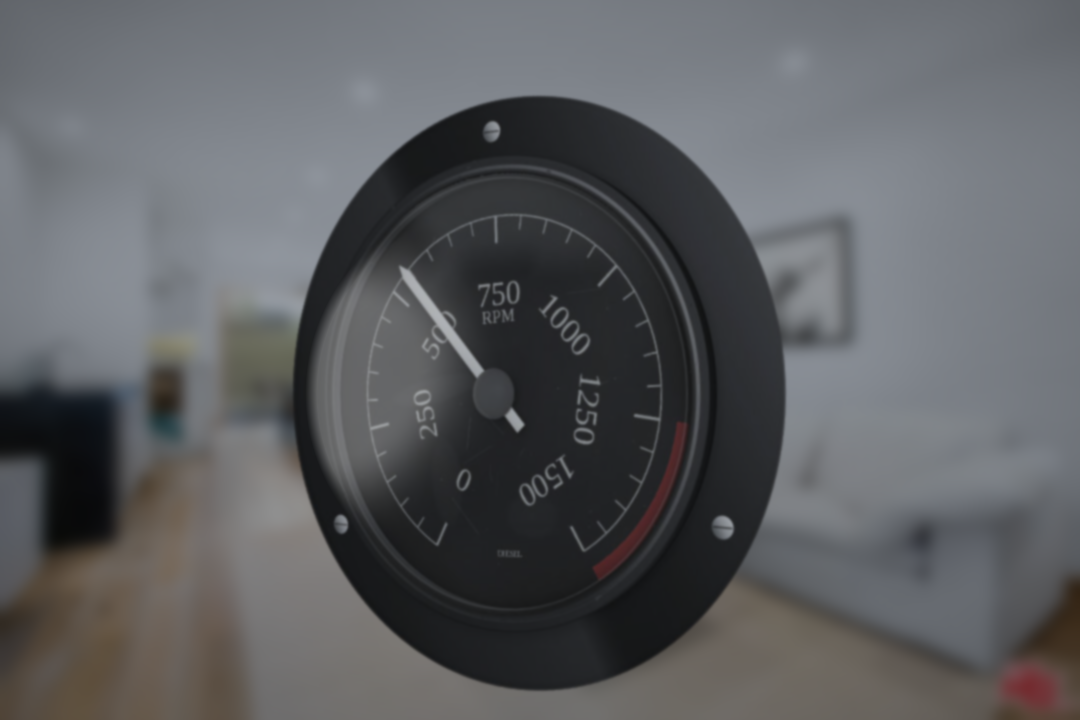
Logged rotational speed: 550 rpm
